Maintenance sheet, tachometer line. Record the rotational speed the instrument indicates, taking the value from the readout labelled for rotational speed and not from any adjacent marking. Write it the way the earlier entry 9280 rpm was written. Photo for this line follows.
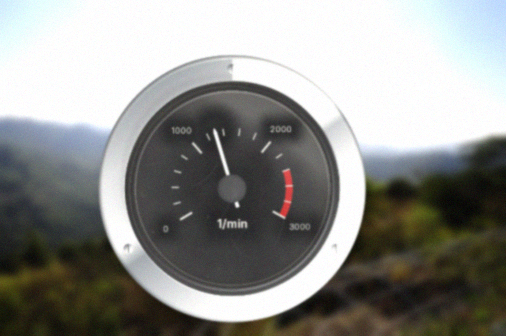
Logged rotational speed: 1300 rpm
